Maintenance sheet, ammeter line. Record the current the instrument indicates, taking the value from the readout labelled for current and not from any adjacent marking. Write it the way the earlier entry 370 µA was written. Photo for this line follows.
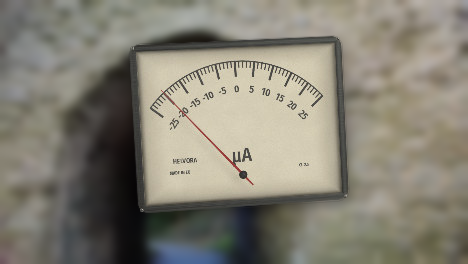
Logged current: -20 µA
